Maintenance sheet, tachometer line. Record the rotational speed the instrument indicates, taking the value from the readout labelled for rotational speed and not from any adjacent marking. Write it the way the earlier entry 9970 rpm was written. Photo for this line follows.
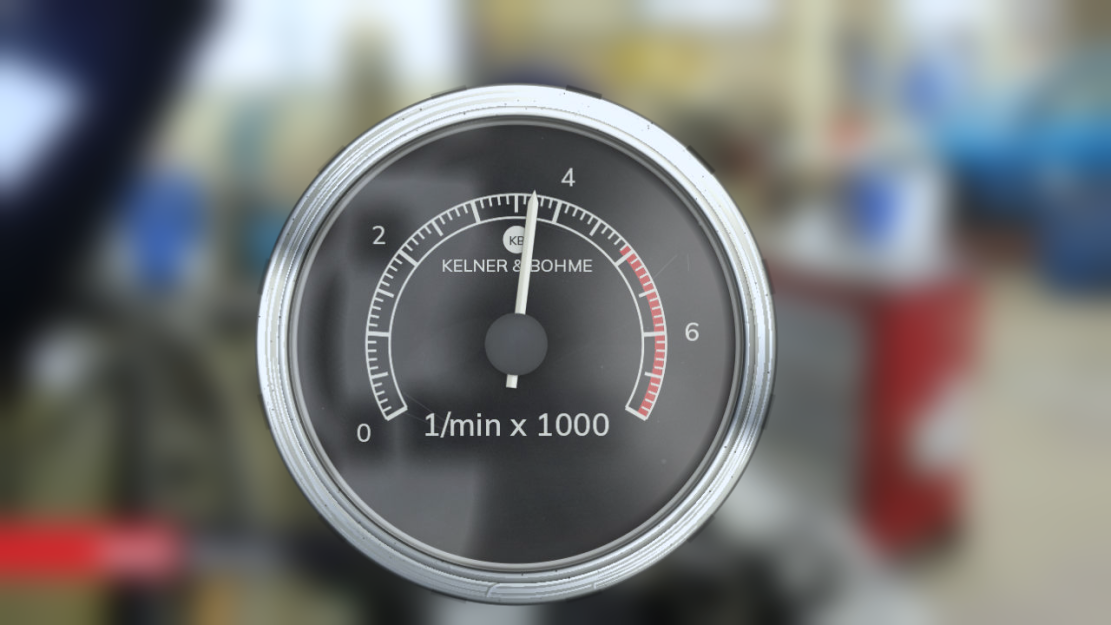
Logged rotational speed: 3700 rpm
